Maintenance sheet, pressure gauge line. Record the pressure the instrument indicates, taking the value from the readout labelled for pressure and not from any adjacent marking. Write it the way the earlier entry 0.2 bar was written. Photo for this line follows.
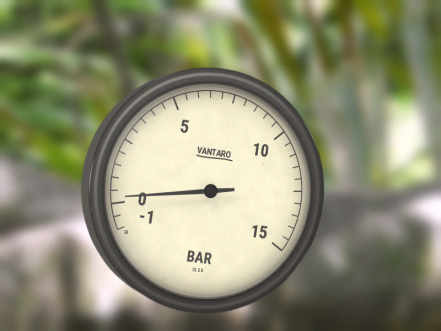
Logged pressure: 0.25 bar
